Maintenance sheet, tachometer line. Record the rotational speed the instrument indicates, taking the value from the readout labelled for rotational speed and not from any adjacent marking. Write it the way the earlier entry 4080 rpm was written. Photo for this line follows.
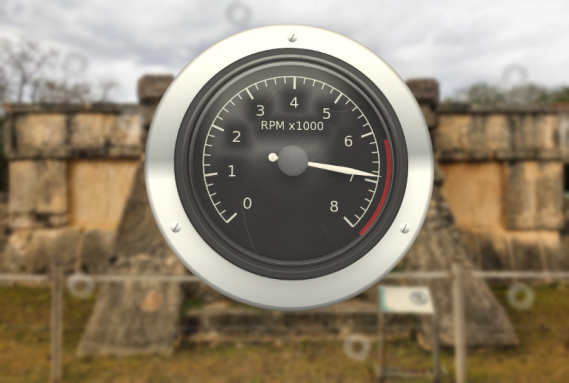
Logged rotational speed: 6900 rpm
